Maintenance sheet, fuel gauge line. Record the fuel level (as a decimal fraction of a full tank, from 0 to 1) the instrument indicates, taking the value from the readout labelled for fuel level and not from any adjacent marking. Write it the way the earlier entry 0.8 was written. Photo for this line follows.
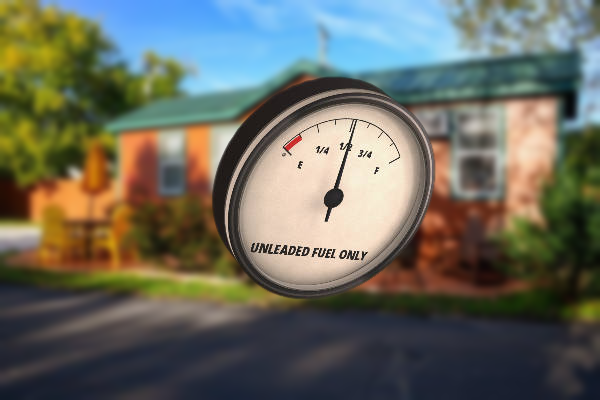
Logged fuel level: 0.5
